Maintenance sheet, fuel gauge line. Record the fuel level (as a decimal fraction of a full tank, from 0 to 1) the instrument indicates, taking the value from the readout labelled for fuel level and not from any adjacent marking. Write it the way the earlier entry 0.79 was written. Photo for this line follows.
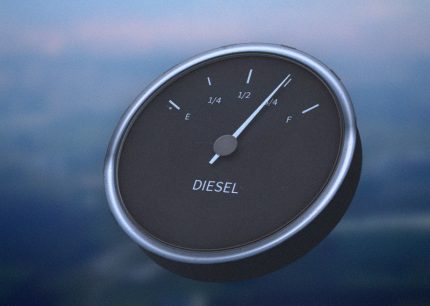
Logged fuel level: 0.75
